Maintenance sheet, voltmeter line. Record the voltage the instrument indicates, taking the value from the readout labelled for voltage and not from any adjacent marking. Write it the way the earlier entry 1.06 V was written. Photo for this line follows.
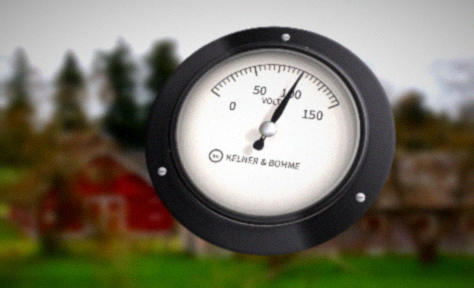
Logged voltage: 100 V
